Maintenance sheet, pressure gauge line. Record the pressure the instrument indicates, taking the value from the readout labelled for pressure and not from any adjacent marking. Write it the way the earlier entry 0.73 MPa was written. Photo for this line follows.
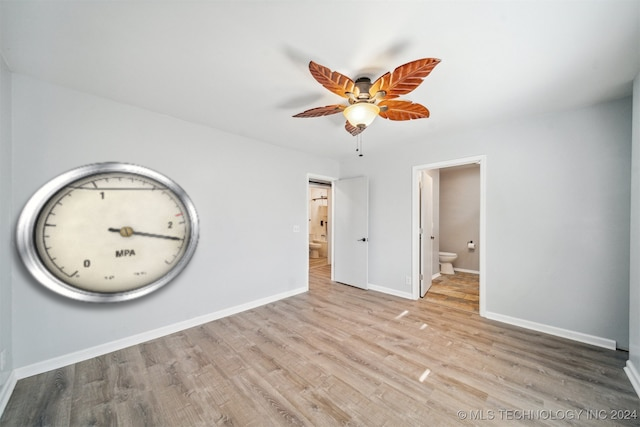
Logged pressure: 2.2 MPa
